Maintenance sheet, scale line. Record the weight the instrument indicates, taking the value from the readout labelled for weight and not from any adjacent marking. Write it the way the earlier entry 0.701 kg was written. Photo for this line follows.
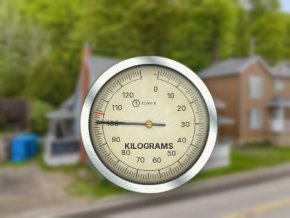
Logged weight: 100 kg
